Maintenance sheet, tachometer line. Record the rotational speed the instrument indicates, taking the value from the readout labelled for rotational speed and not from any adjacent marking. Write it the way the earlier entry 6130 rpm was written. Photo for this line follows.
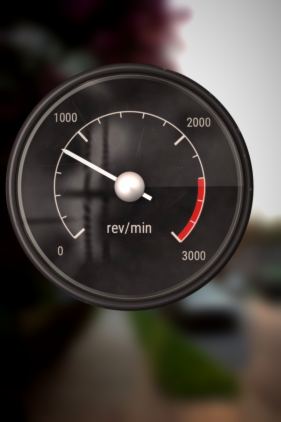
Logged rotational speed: 800 rpm
